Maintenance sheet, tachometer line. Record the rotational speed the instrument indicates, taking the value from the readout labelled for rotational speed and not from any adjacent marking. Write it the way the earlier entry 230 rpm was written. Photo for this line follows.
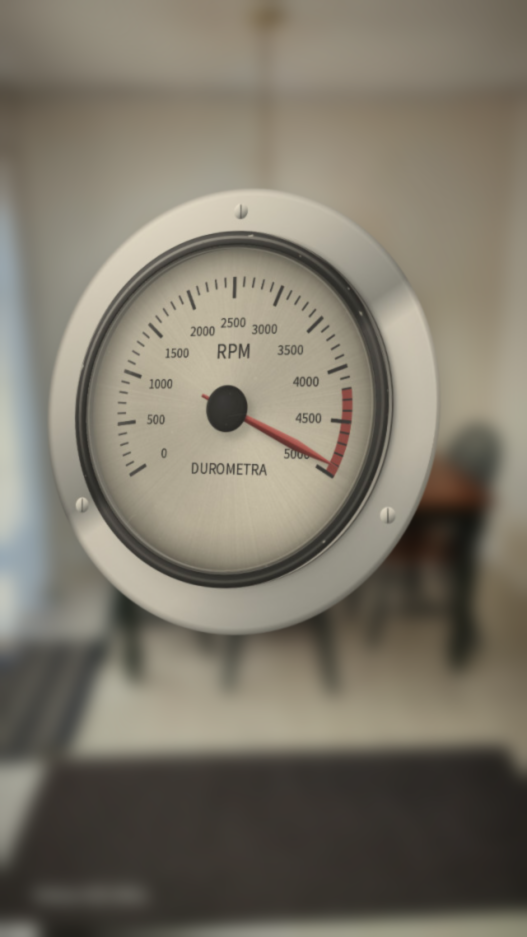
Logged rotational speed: 4900 rpm
